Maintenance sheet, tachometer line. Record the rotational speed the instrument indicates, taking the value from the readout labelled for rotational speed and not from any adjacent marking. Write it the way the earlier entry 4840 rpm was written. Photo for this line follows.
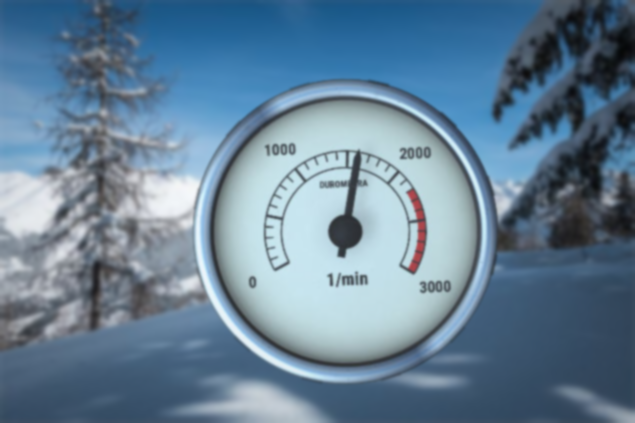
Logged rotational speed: 1600 rpm
